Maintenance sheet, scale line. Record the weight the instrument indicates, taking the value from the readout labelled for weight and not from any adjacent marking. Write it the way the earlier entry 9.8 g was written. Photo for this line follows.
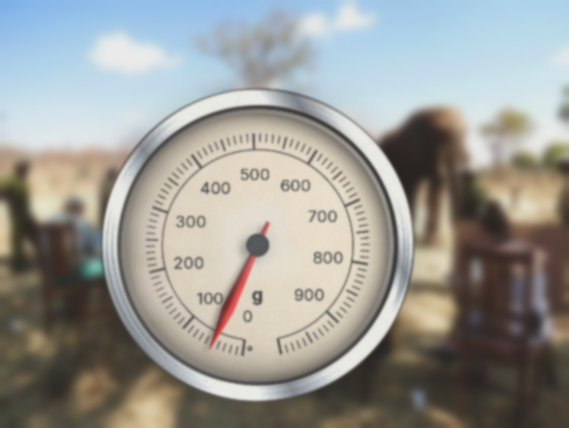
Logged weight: 50 g
